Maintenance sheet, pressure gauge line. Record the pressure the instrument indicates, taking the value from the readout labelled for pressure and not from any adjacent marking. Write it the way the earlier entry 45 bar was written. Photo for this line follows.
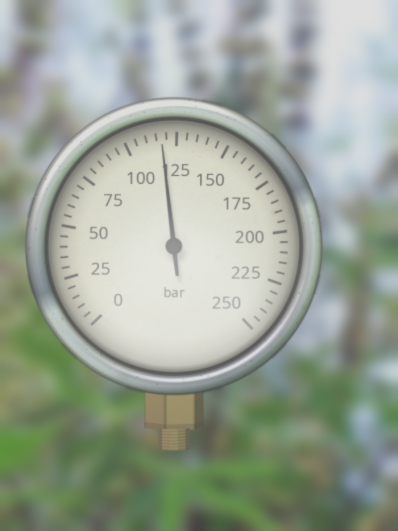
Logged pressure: 117.5 bar
